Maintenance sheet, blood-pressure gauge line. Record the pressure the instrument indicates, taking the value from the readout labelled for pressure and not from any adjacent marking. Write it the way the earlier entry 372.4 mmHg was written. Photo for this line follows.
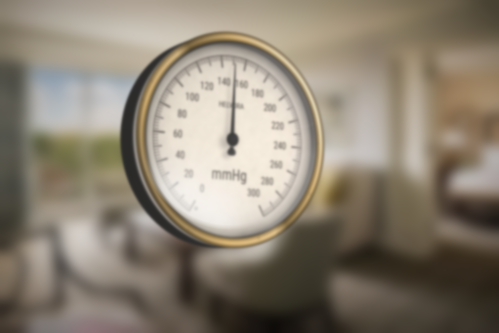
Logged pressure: 150 mmHg
